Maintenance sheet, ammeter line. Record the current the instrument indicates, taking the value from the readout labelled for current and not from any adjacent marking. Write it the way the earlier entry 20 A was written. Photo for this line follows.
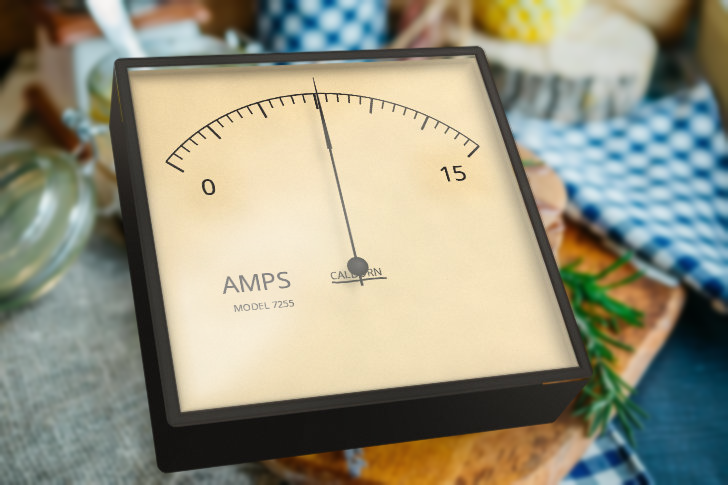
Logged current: 7.5 A
